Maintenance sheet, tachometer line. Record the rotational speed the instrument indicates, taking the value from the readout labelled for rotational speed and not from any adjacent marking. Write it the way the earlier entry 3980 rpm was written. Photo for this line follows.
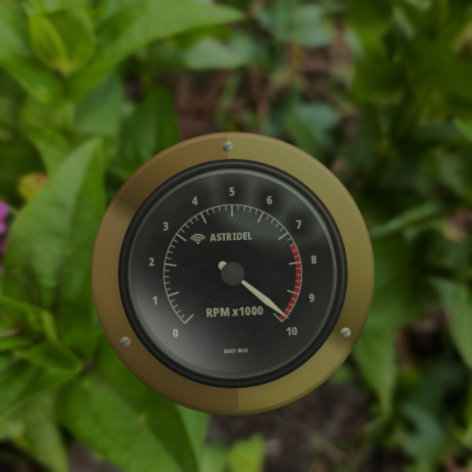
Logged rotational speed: 9800 rpm
